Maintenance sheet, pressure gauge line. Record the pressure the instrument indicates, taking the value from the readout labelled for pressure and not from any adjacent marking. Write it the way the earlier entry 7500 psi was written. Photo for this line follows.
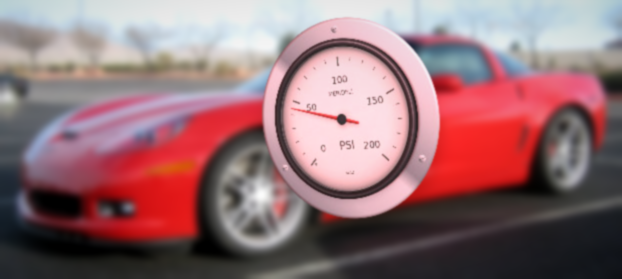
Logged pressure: 45 psi
